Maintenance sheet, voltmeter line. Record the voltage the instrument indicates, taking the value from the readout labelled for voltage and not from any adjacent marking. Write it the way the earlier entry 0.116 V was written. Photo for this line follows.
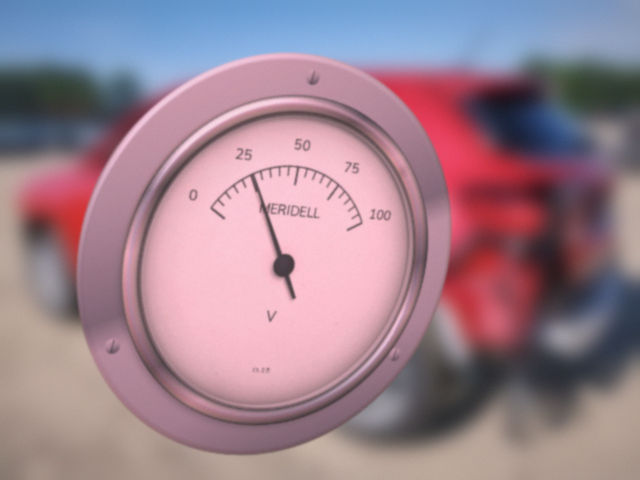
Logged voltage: 25 V
